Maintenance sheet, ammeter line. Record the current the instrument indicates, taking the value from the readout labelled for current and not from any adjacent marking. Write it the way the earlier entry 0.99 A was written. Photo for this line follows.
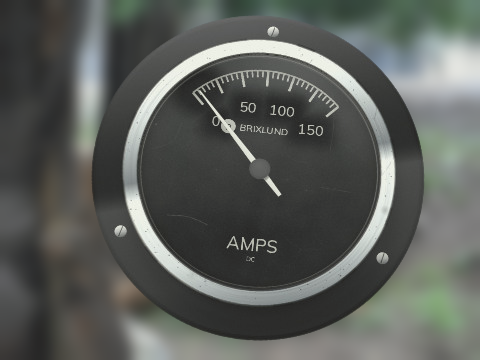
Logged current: 5 A
